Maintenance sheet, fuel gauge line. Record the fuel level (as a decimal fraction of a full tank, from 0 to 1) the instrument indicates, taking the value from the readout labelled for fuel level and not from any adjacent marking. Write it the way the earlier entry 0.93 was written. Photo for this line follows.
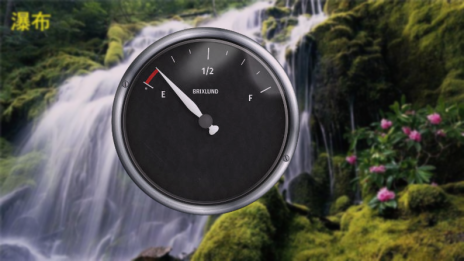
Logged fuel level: 0.125
